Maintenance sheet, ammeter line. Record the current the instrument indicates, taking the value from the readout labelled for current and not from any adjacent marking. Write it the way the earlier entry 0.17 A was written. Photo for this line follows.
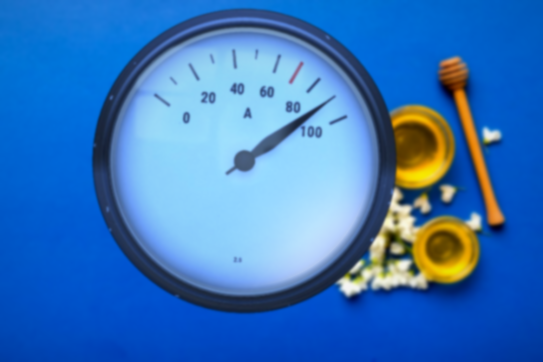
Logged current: 90 A
